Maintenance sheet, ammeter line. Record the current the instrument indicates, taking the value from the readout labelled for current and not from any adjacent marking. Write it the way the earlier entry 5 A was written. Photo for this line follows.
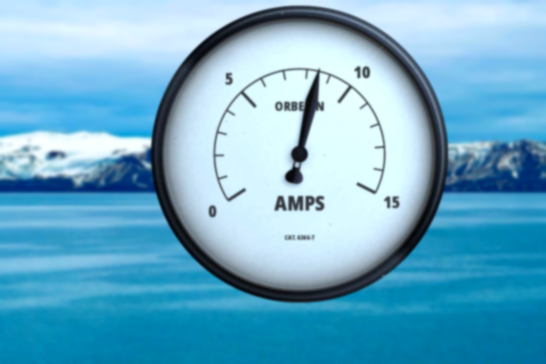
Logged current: 8.5 A
